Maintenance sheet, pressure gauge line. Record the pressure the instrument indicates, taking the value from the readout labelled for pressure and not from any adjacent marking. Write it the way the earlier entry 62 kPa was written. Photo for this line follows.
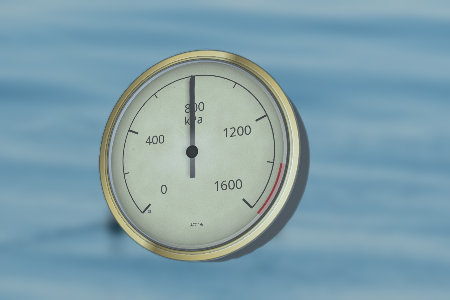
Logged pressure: 800 kPa
